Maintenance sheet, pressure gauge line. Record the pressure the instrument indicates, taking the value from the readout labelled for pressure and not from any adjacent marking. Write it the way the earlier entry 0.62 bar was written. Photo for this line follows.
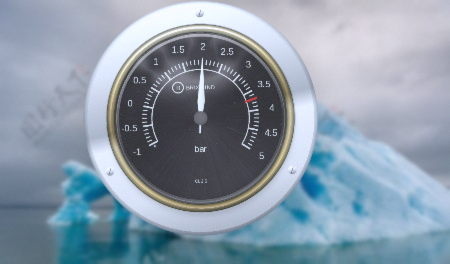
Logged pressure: 2 bar
